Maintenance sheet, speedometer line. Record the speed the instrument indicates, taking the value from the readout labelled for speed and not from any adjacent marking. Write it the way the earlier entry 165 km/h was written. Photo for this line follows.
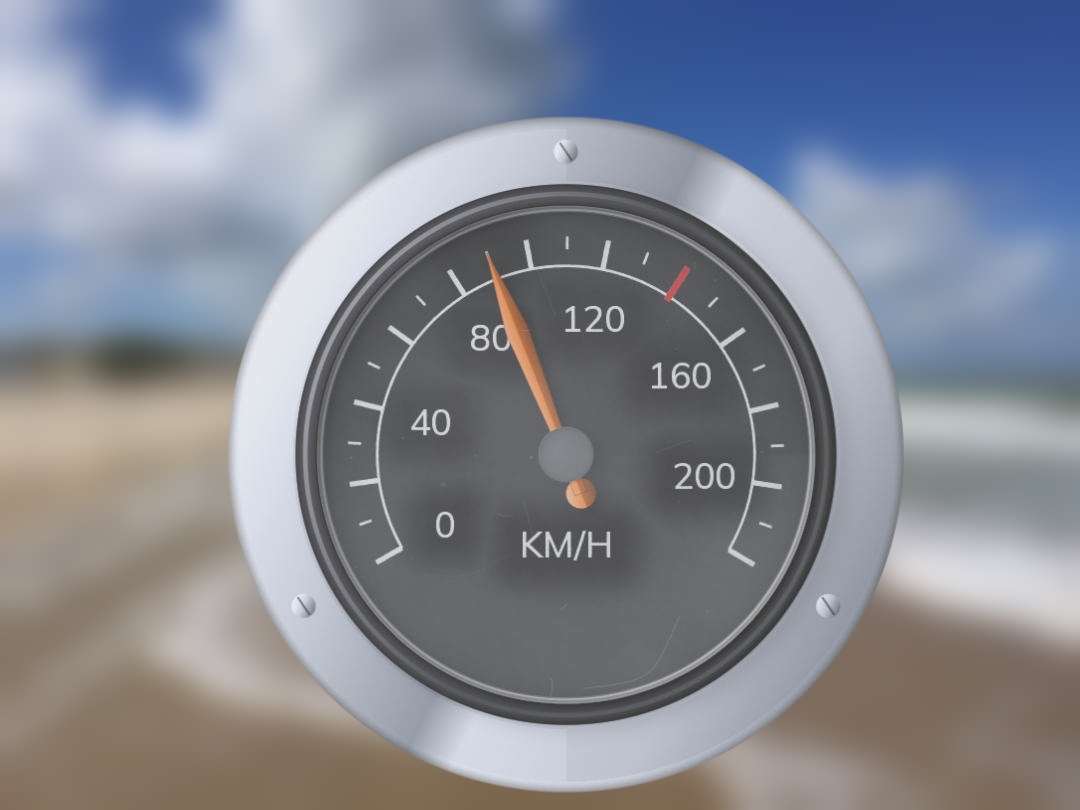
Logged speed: 90 km/h
